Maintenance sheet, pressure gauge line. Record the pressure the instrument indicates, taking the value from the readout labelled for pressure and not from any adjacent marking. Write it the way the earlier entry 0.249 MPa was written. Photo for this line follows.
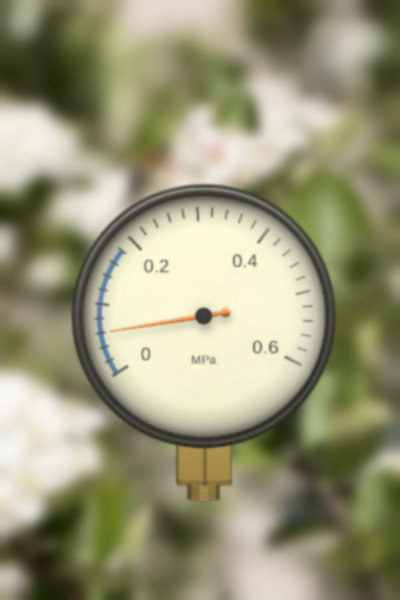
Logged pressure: 0.06 MPa
